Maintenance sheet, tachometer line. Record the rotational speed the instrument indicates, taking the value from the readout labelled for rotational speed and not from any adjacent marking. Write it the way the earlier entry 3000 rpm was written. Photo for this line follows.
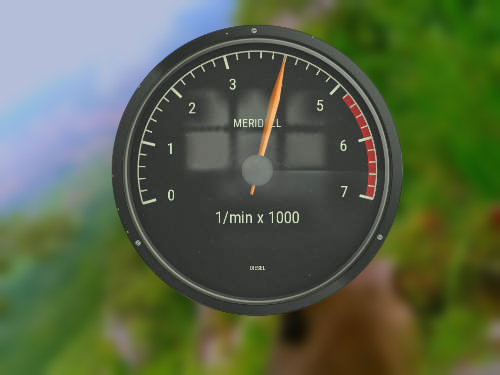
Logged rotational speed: 4000 rpm
